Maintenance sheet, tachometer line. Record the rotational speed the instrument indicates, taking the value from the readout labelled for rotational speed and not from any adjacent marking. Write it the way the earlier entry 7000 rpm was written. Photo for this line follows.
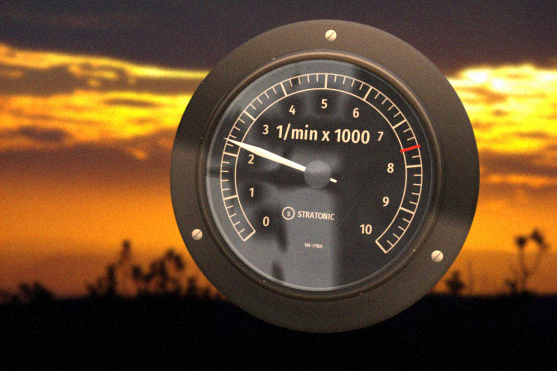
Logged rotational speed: 2300 rpm
